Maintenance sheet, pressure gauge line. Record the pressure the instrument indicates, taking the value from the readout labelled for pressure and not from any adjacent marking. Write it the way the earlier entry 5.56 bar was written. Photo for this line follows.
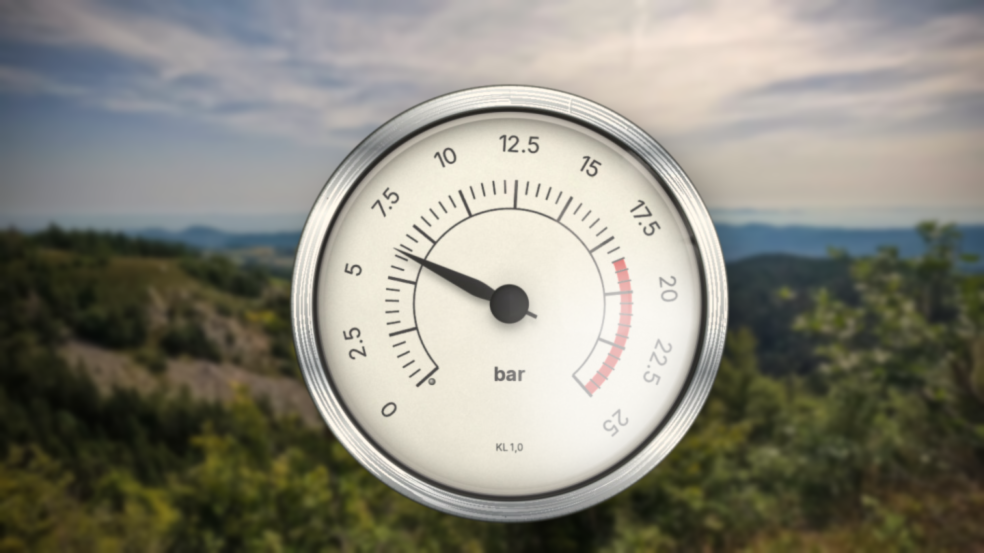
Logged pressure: 6.25 bar
